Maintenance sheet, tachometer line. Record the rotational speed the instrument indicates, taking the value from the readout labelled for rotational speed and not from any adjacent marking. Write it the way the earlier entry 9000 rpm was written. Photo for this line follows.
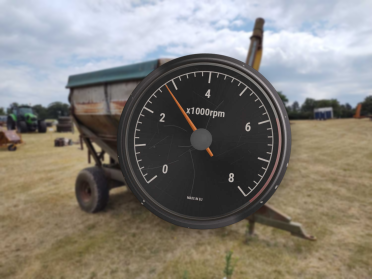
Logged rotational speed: 2800 rpm
